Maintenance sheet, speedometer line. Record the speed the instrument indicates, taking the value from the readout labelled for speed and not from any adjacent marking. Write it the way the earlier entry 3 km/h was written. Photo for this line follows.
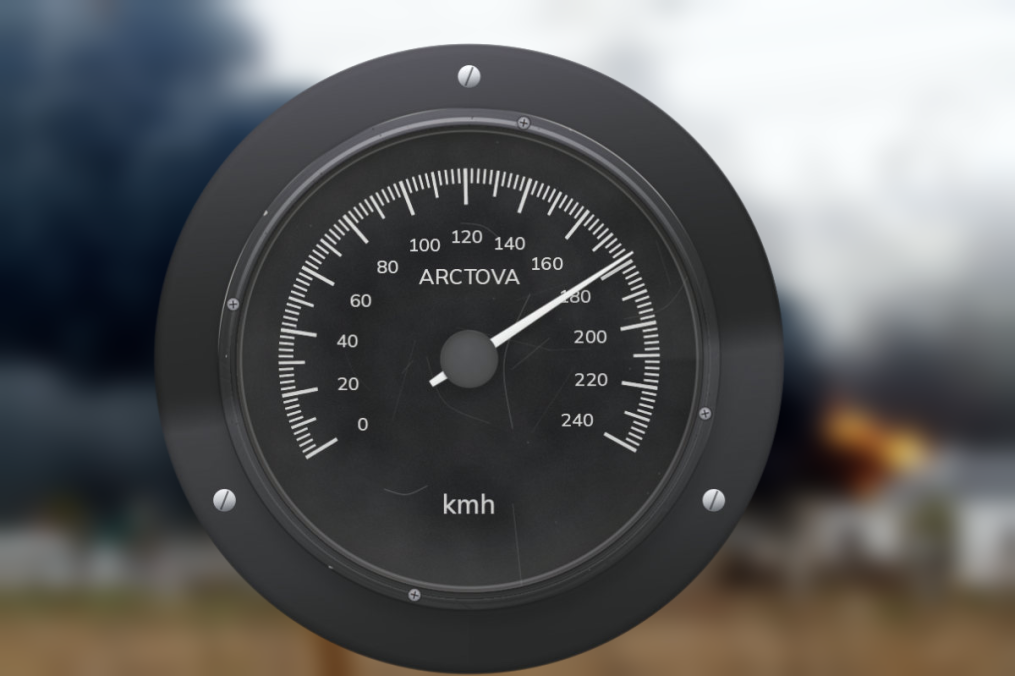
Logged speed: 178 km/h
